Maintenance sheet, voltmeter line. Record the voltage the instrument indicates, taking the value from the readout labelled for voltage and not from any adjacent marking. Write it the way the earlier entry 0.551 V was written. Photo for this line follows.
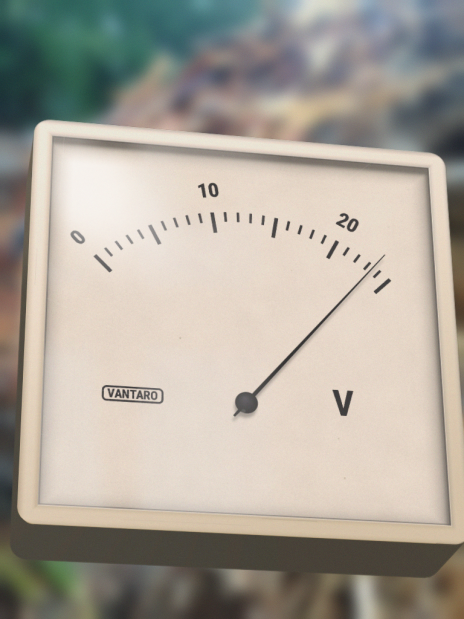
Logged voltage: 23.5 V
